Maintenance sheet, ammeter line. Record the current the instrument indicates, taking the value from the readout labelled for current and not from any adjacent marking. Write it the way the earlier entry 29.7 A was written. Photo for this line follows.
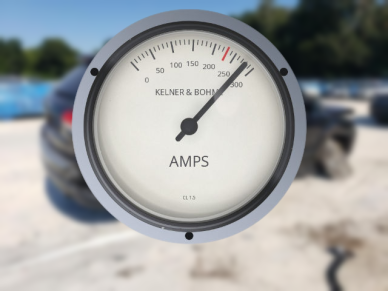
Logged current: 280 A
